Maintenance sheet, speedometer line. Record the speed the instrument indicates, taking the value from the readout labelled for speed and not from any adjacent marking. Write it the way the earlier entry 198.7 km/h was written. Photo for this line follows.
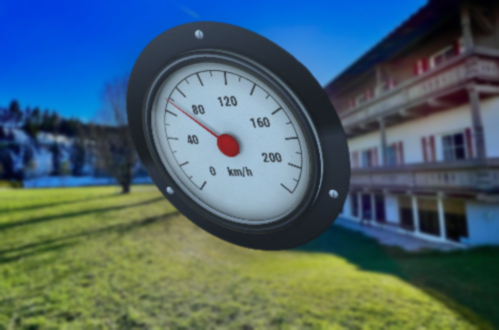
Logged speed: 70 km/h
